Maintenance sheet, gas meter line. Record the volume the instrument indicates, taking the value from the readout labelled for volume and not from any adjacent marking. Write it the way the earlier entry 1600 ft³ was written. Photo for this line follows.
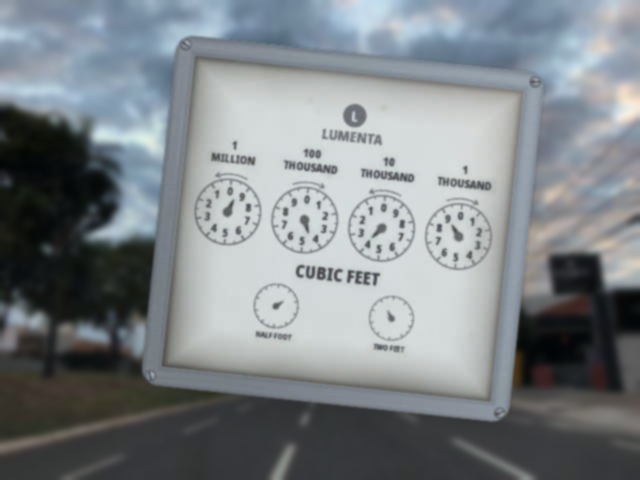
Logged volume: 943900 ft³
